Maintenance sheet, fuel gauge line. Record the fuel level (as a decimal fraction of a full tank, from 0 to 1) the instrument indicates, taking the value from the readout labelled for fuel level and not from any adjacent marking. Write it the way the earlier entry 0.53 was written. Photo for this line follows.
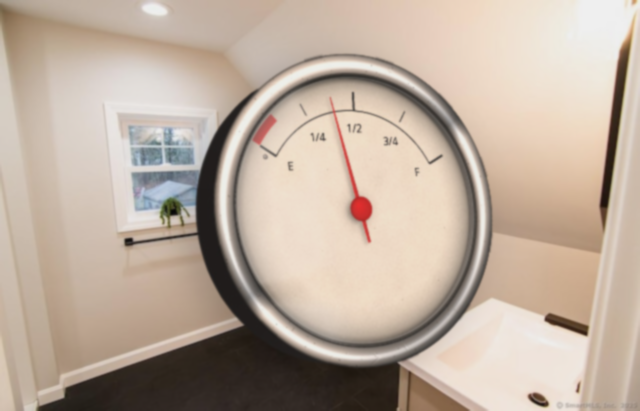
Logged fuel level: 0.375
